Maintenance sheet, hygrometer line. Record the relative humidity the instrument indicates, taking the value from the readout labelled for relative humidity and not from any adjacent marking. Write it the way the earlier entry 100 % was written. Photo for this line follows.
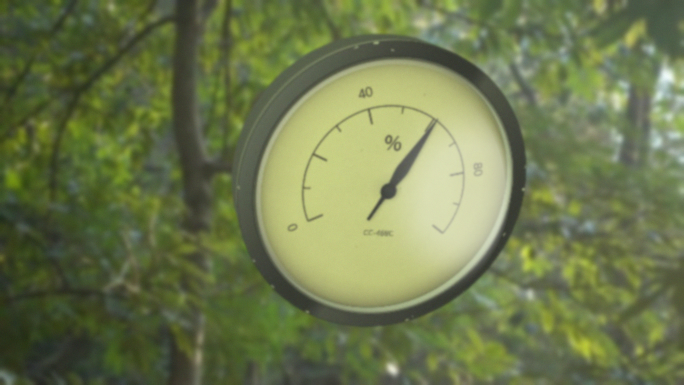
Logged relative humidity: 60 %
